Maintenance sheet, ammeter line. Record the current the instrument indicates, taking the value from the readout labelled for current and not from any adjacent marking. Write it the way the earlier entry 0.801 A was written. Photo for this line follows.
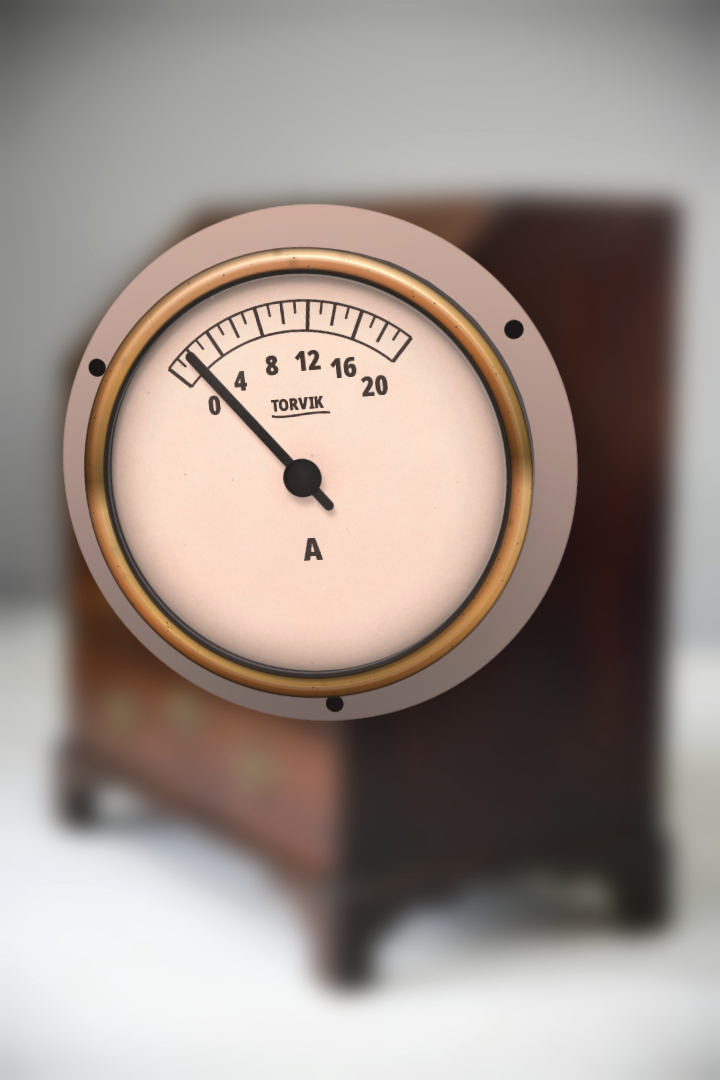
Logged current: 2 A
